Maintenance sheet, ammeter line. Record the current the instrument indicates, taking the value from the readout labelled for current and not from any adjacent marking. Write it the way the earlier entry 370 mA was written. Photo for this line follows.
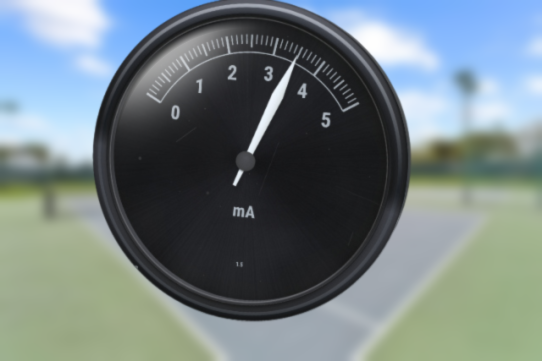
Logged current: 3.5 mA
